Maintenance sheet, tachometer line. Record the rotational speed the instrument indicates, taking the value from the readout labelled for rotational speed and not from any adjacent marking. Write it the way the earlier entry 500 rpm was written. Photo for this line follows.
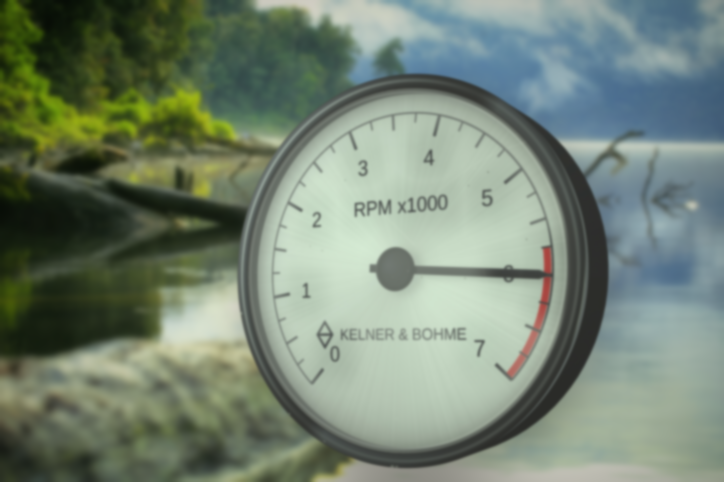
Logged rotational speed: 6000 rpm
